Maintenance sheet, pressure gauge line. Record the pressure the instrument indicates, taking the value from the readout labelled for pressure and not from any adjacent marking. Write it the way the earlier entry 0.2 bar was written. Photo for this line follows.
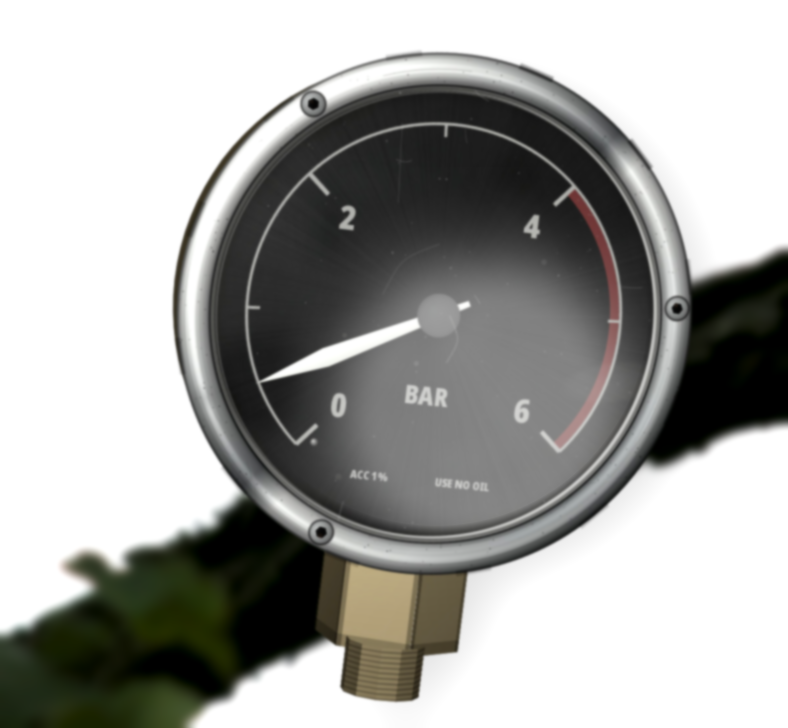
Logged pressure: 0.5 bar
